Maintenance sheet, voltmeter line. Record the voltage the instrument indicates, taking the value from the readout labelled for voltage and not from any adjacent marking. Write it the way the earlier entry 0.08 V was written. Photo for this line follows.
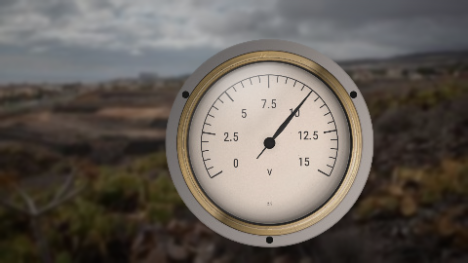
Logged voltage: 10 V
